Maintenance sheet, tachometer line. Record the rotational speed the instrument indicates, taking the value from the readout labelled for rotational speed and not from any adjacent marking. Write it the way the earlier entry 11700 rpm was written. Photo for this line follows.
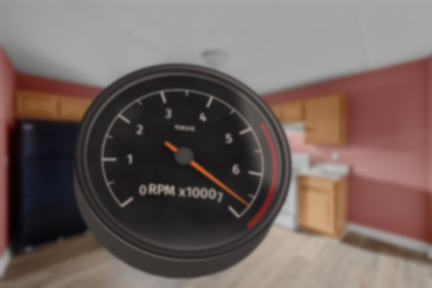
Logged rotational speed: 6750 rpm
